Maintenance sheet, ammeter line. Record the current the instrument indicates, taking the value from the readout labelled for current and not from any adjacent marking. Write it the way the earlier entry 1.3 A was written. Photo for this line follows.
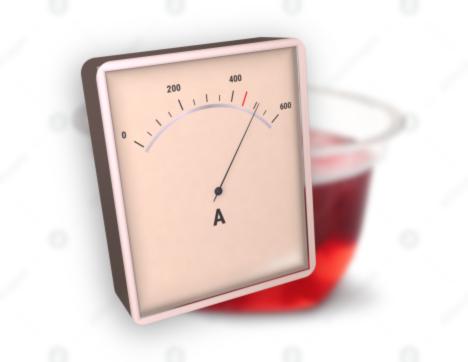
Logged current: 500 A
